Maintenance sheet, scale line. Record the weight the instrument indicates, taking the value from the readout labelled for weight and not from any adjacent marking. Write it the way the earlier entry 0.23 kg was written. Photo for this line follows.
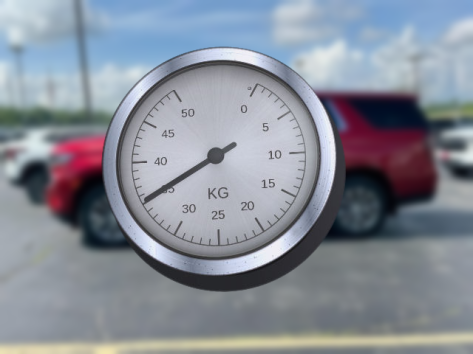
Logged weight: 35 kg
